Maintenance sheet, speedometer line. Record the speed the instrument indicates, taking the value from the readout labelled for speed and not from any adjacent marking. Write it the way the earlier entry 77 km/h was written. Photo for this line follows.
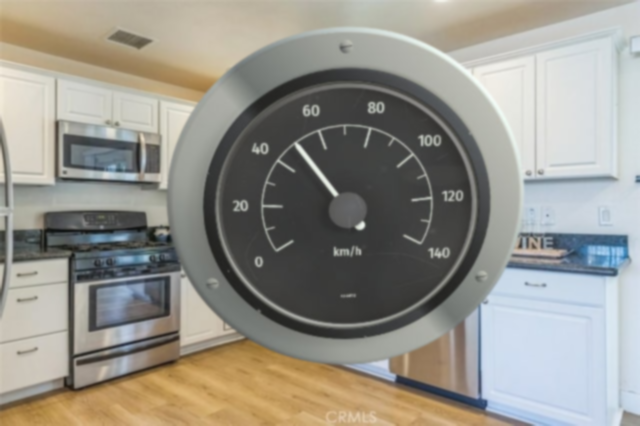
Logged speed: 50 km/h
